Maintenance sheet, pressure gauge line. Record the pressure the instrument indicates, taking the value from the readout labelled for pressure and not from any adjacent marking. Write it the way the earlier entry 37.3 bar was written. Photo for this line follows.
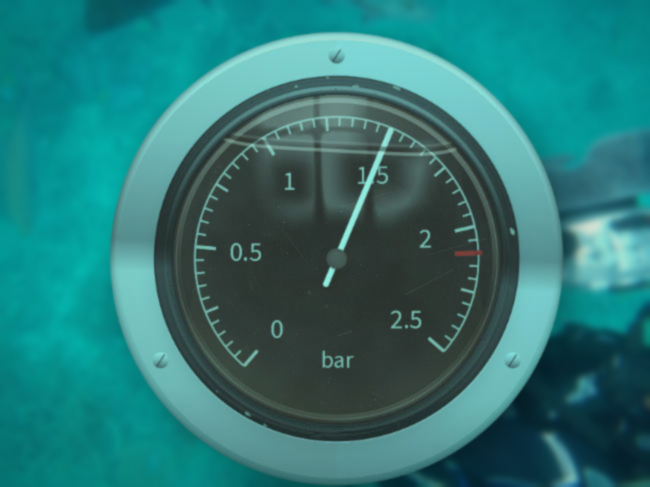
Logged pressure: 1.5 bar
